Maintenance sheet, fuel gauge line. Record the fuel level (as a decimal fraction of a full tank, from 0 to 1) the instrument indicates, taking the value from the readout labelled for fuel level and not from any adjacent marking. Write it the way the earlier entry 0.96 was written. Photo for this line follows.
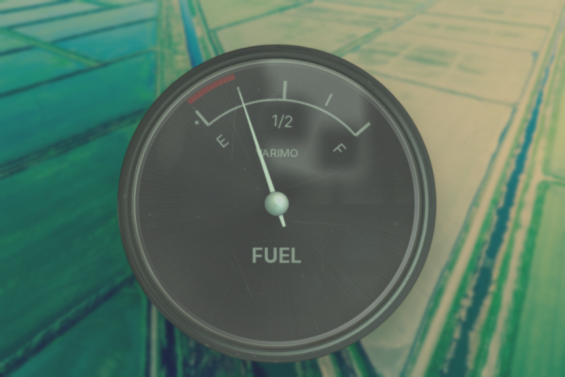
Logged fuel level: 0.25
